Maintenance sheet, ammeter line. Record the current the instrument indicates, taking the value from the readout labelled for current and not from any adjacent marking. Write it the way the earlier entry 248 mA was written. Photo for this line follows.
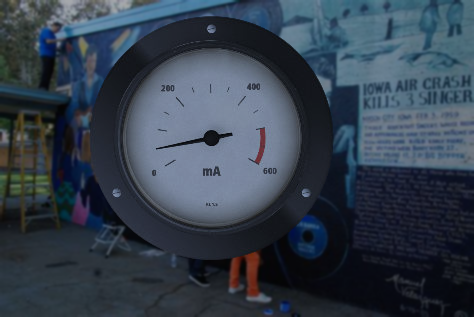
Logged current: 50 mA
